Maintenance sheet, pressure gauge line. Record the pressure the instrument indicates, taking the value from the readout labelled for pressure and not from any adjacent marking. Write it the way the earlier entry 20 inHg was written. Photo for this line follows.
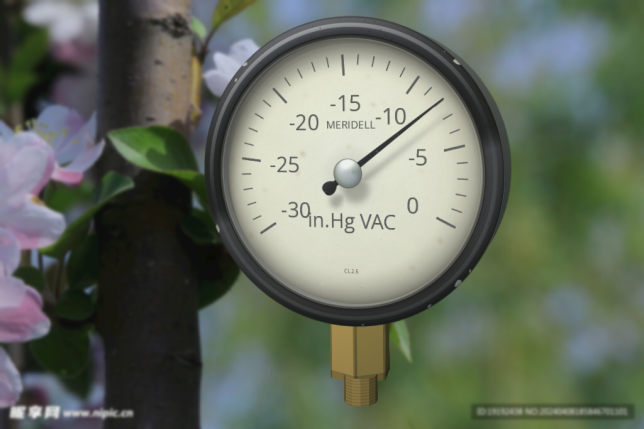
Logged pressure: -8 inHg
